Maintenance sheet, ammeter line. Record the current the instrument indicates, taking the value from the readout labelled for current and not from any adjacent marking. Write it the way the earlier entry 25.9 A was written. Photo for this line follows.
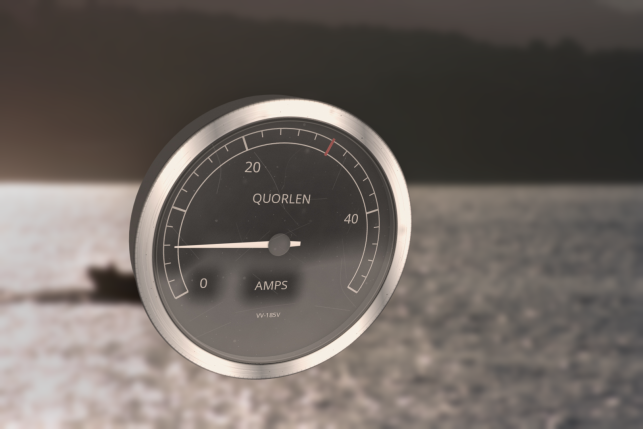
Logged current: 6 A
